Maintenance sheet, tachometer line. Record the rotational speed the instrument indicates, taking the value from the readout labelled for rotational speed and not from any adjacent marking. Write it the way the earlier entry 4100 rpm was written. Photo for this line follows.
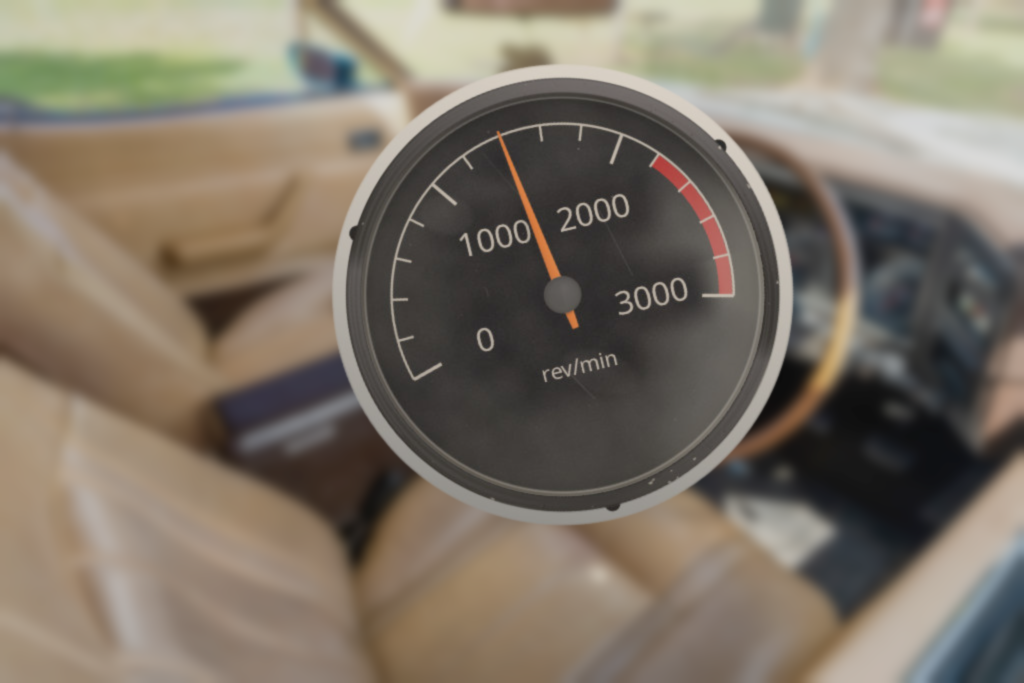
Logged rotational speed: 1400 rpm
